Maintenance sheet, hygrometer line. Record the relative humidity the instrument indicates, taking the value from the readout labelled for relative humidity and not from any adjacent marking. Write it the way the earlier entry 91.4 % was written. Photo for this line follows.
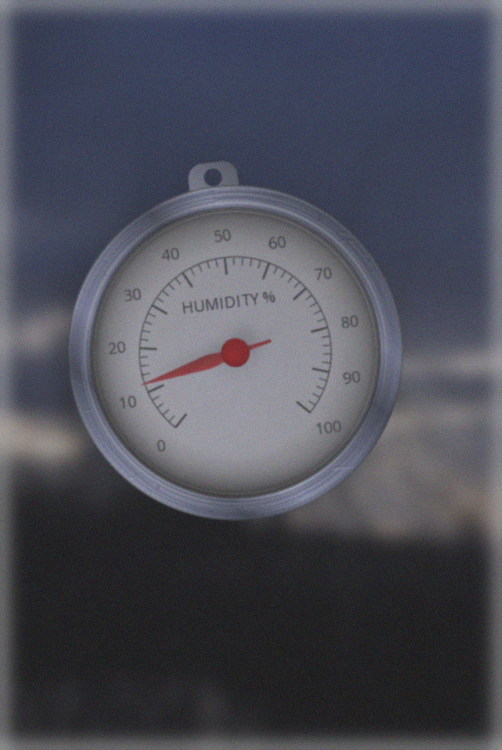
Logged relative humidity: 12 %
